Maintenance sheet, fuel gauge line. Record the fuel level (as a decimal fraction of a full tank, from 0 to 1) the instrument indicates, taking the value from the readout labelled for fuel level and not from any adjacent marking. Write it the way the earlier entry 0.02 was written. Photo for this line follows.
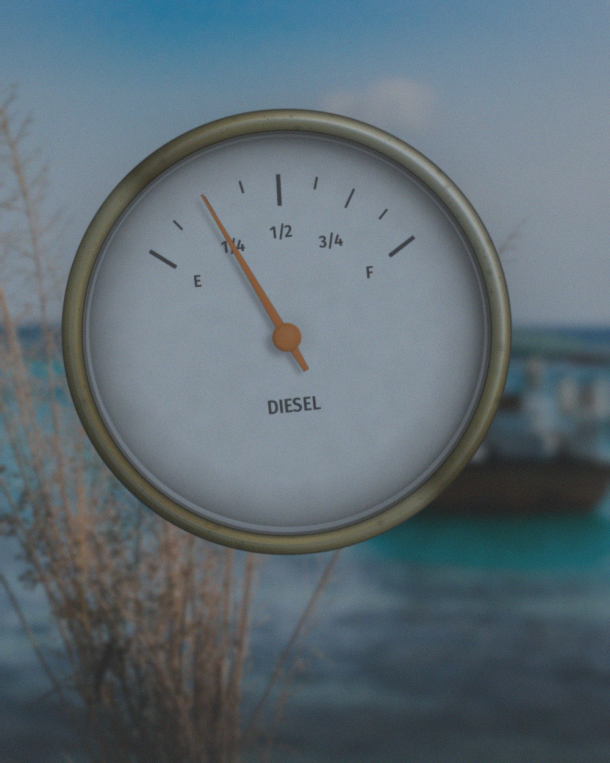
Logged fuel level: 0.25
